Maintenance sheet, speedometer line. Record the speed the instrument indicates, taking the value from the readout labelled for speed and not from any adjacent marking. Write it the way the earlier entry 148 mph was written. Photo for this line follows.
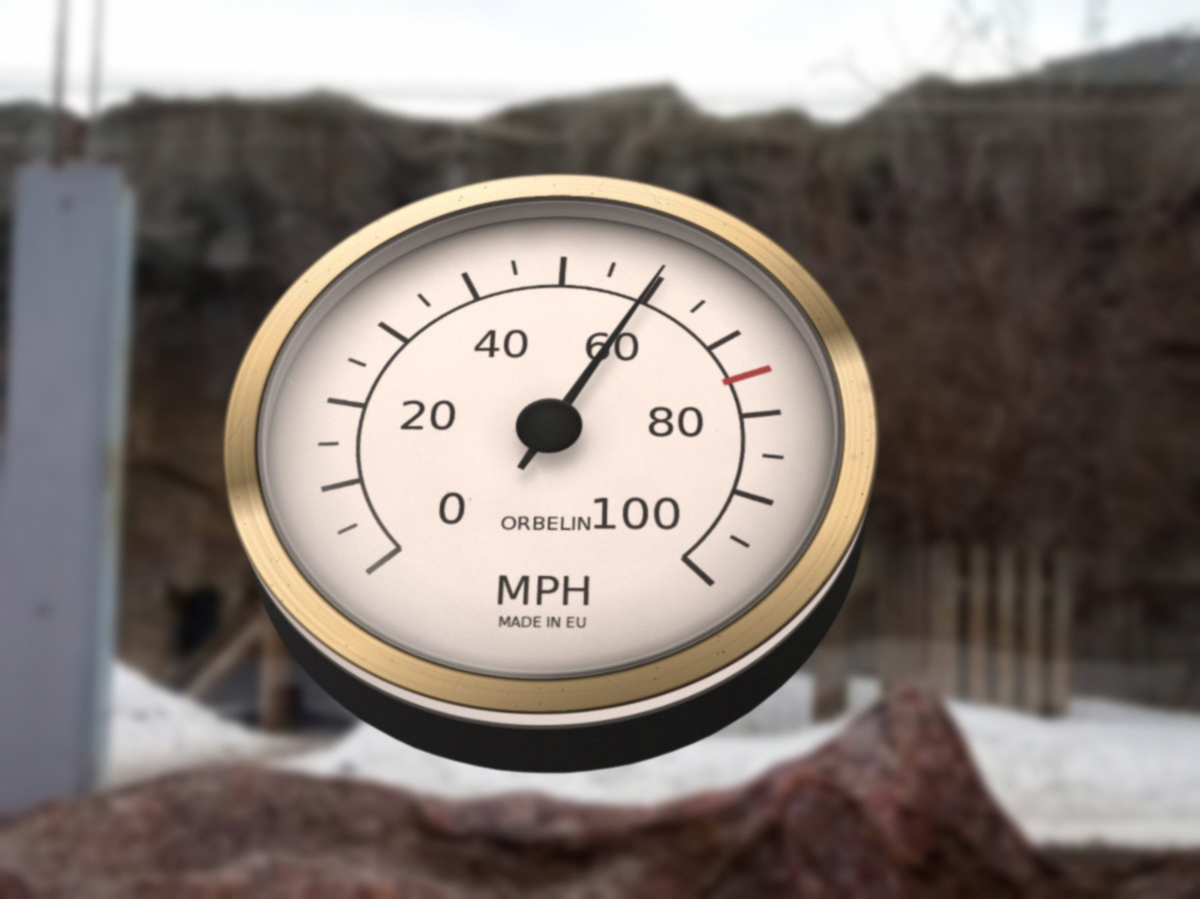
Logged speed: 60 mph
